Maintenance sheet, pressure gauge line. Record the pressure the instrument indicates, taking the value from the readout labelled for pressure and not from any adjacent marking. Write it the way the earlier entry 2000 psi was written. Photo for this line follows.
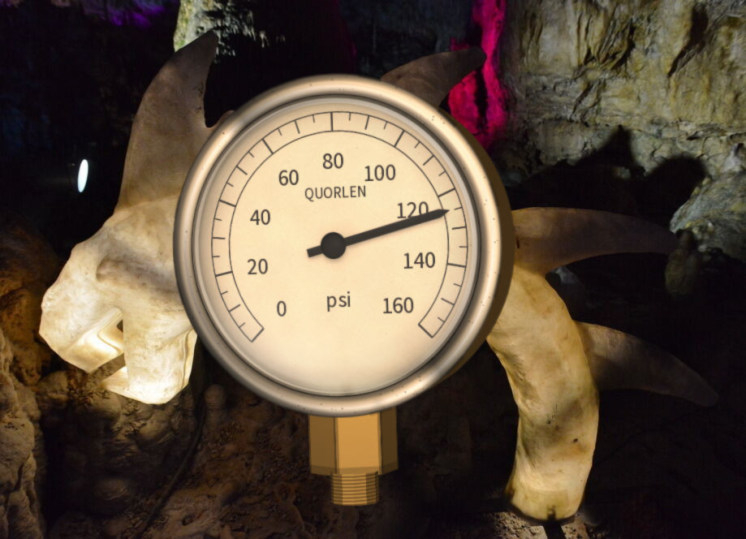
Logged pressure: 125 psi
